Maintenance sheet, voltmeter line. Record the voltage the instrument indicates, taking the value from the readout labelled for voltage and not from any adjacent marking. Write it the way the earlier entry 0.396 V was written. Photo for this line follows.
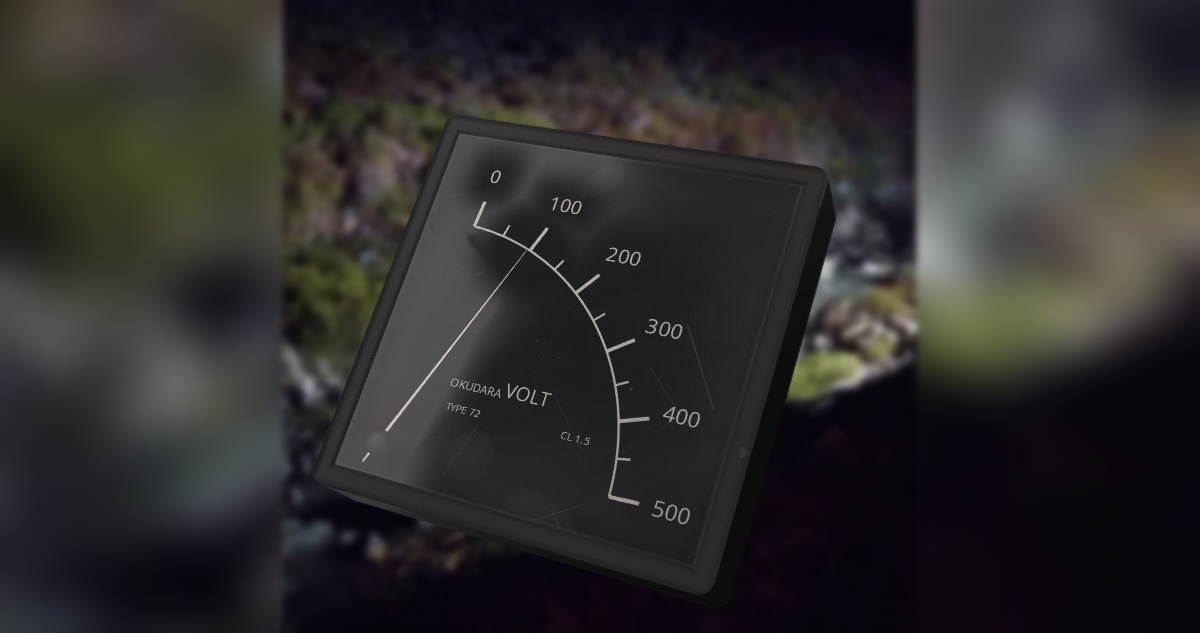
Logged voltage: 100 V
